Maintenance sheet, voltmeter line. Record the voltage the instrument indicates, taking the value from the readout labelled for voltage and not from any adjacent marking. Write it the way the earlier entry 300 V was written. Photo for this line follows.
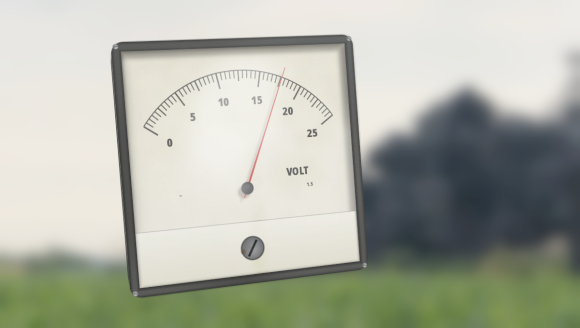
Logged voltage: 17.5 V
